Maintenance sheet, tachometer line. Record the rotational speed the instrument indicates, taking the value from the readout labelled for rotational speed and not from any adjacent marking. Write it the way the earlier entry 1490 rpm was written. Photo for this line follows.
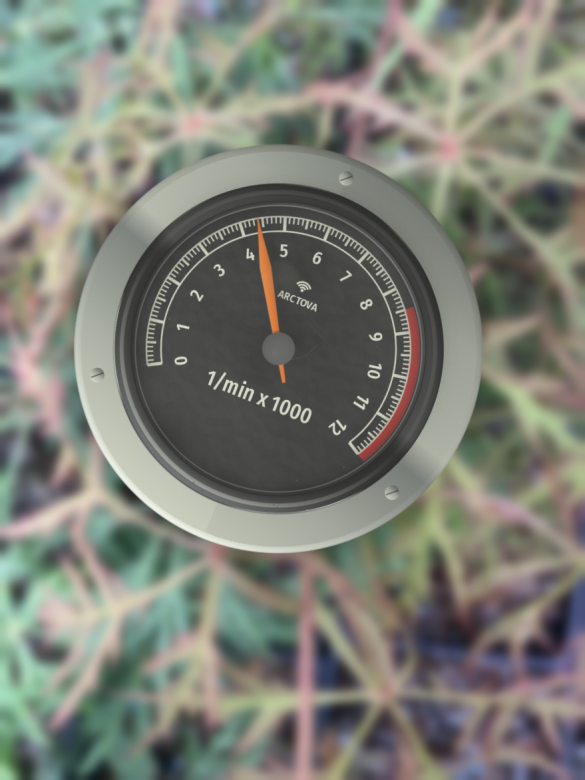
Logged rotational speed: 4400 rpm
